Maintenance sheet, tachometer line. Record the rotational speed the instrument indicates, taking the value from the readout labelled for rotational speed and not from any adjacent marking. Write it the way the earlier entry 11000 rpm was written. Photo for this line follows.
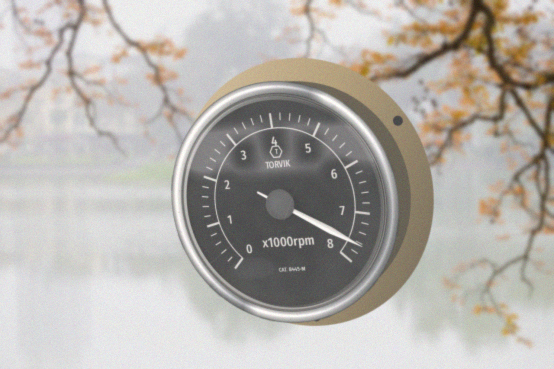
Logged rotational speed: 7600 rpm
